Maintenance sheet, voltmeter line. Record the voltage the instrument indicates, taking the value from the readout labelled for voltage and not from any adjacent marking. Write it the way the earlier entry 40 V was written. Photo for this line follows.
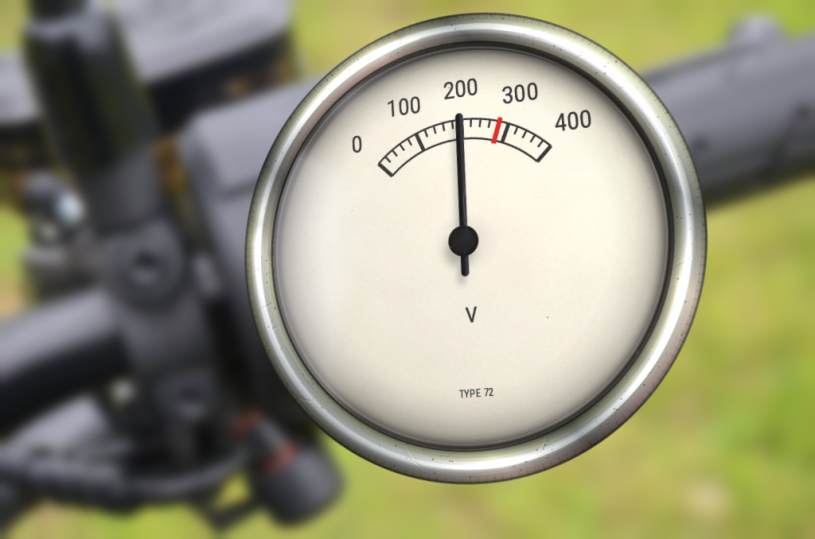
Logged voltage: 200 V
